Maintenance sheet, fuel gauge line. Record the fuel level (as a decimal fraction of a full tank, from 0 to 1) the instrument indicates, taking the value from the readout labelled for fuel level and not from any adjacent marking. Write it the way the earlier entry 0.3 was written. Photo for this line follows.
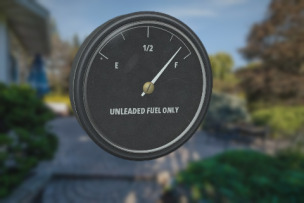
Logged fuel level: 0.875
